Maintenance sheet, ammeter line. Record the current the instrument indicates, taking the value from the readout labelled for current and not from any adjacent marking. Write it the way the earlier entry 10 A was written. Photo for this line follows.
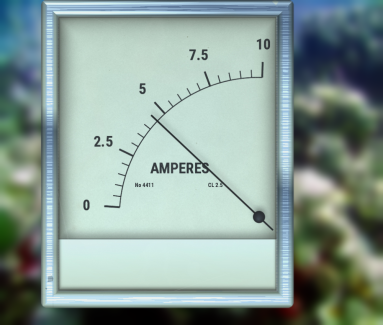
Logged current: 4.5 A
